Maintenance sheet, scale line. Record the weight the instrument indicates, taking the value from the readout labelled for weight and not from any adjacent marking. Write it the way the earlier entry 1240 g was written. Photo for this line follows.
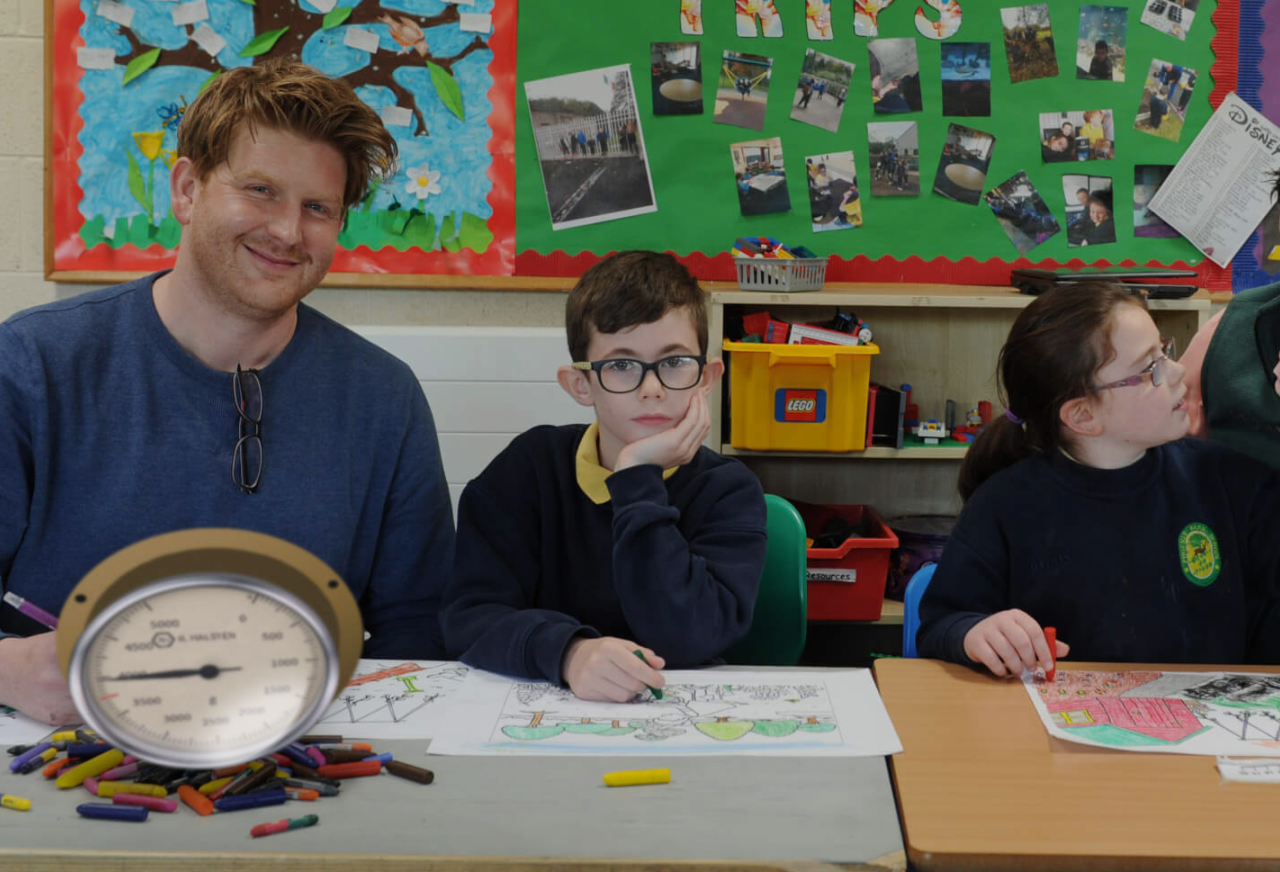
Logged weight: 4000 g
